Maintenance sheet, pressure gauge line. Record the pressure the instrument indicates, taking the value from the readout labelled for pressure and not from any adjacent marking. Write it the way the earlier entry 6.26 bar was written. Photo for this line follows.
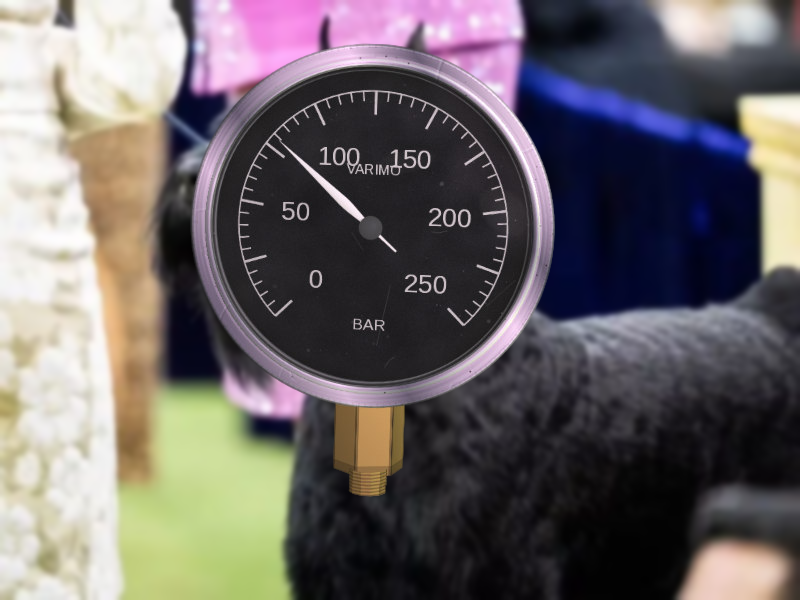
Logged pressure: 80 bar
